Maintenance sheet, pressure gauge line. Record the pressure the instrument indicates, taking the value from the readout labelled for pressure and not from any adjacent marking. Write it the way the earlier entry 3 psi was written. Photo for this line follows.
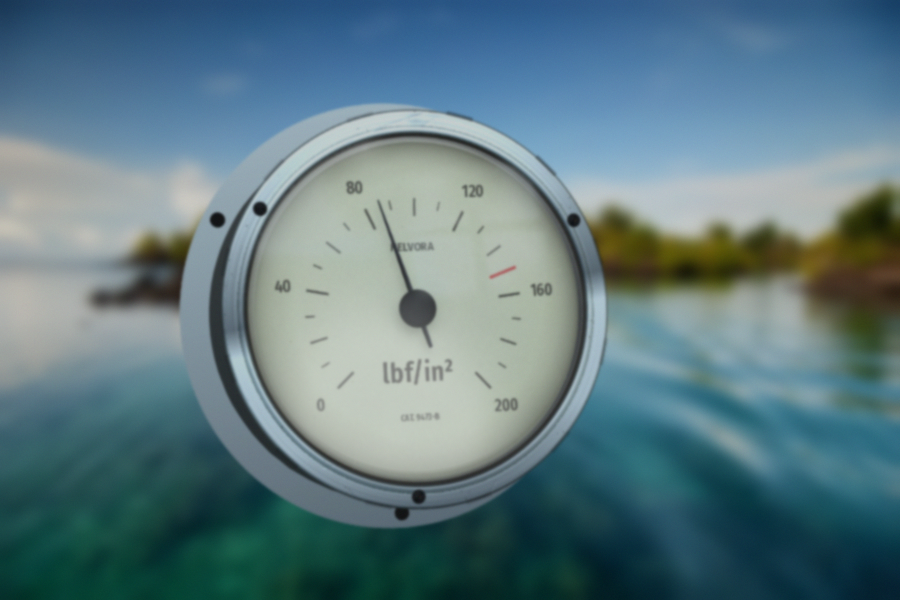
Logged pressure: 85 psi
